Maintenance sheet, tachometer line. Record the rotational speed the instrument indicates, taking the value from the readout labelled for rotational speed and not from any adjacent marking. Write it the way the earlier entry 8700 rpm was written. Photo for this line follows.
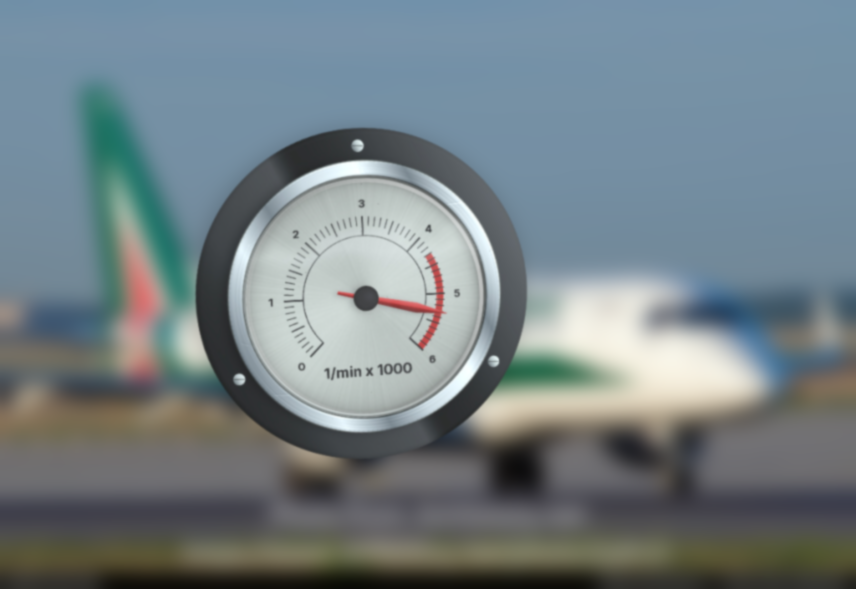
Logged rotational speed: 5300 rpm
